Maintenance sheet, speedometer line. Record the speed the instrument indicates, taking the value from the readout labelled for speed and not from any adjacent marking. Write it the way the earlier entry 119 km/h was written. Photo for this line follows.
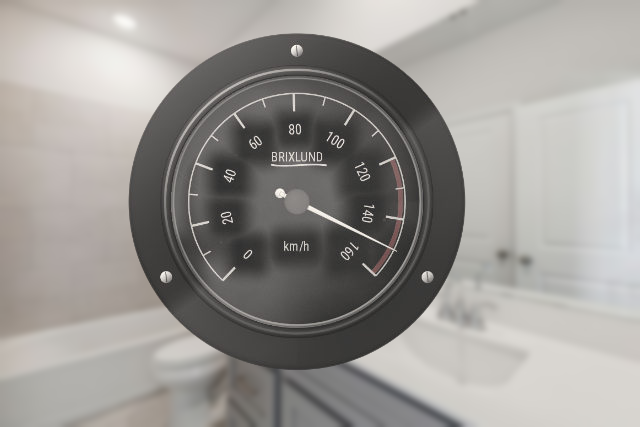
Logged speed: 150 km/h
